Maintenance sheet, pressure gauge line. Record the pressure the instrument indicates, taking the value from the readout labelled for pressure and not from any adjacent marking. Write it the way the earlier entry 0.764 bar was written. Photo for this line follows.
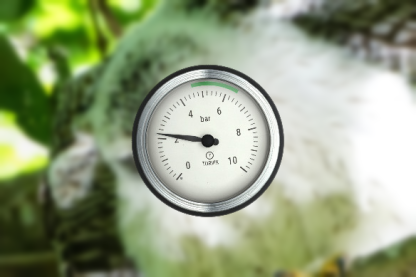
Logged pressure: 2.2 bar
